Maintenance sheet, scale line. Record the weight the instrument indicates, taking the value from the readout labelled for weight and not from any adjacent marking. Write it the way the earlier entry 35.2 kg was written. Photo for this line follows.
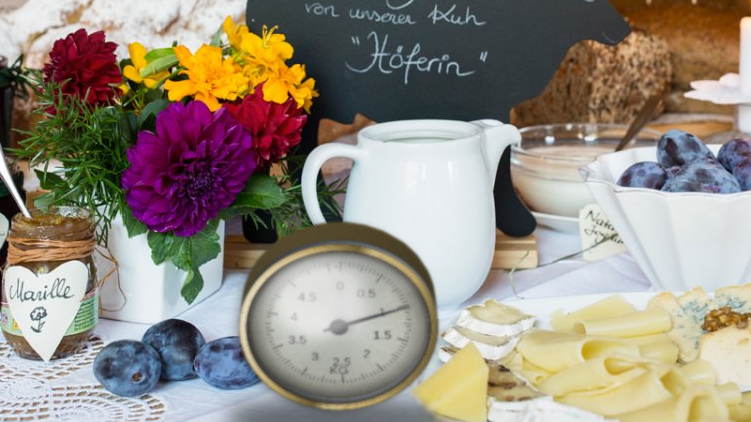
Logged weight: 1 kg
